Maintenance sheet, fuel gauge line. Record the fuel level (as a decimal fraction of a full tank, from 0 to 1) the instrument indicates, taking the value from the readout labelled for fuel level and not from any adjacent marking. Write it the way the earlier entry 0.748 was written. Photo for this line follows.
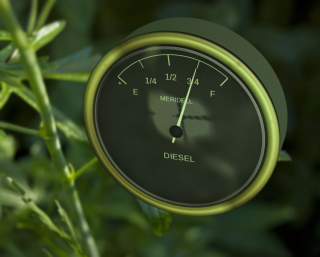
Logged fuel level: 0.75
